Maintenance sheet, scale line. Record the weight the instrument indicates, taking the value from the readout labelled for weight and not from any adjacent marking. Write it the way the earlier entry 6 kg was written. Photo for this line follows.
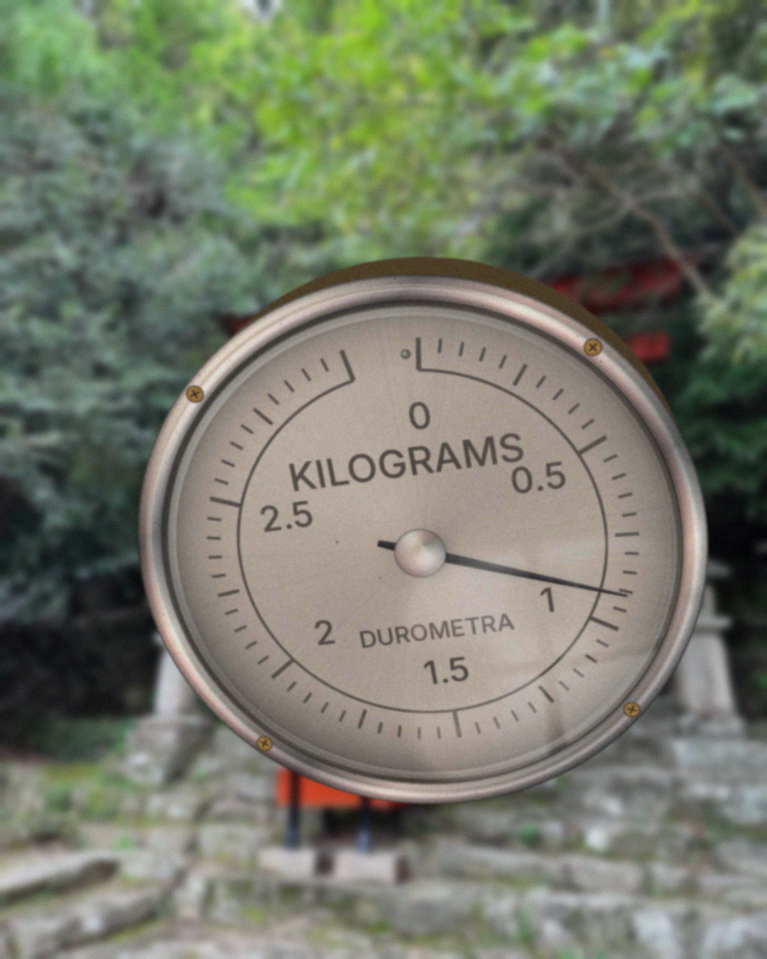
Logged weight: 0.9 kg
